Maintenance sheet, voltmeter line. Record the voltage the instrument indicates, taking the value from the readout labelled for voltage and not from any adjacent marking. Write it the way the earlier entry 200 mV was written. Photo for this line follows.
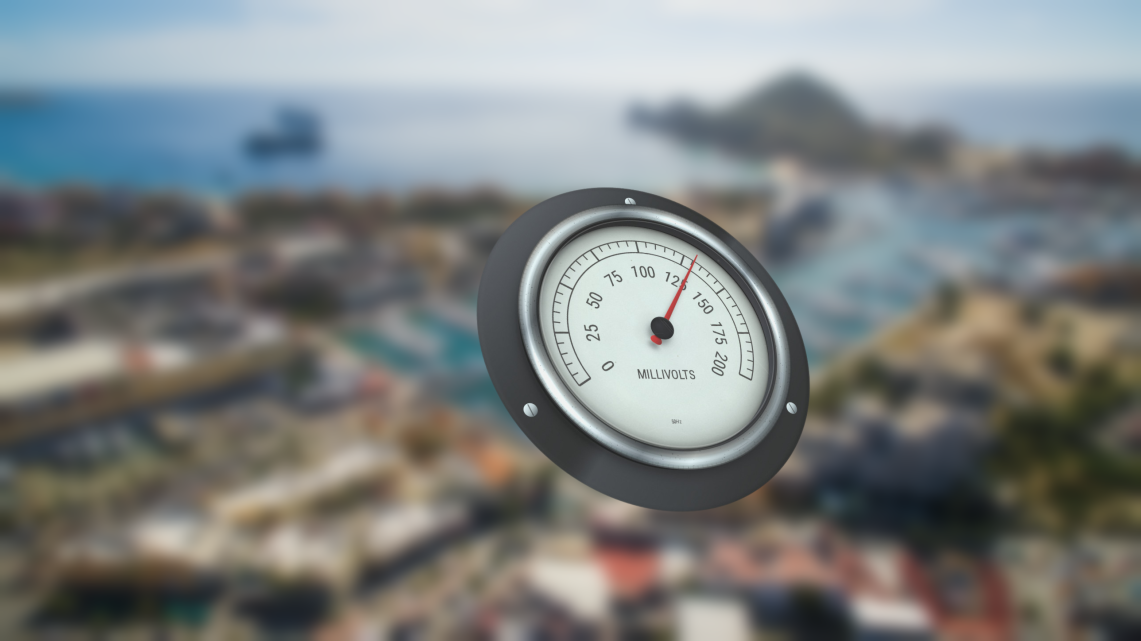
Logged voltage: 130 mV
